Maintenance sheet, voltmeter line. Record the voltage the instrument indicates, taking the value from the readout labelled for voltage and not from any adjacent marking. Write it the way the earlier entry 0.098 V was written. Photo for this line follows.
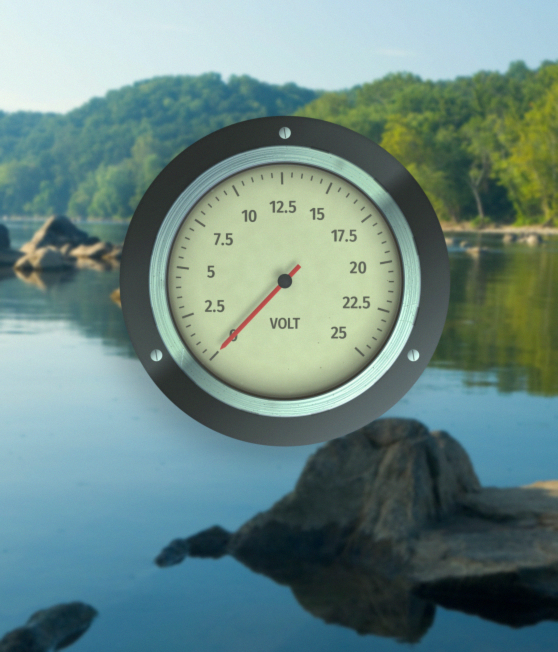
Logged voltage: 0 V
